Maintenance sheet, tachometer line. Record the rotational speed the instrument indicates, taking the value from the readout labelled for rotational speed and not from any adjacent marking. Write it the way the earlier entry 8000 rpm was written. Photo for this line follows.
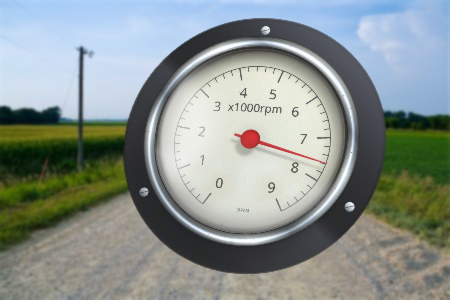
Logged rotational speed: 7600 rpm
